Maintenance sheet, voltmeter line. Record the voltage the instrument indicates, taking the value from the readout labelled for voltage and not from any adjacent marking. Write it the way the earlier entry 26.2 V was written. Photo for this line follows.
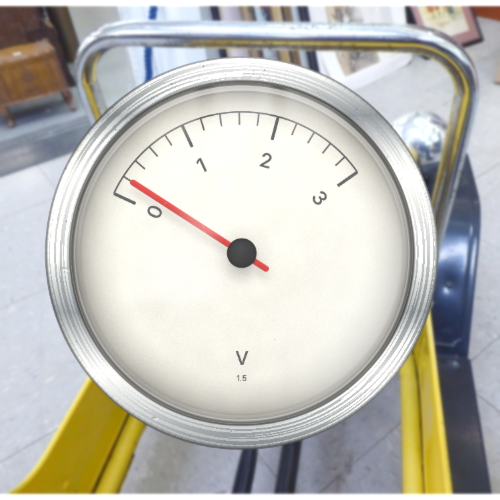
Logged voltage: 0.2 V
